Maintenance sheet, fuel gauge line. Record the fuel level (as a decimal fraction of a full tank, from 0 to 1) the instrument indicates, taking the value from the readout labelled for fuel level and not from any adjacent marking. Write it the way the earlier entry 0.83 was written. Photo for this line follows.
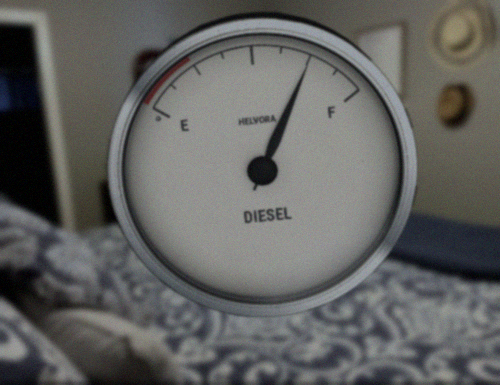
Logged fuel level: 0.75
